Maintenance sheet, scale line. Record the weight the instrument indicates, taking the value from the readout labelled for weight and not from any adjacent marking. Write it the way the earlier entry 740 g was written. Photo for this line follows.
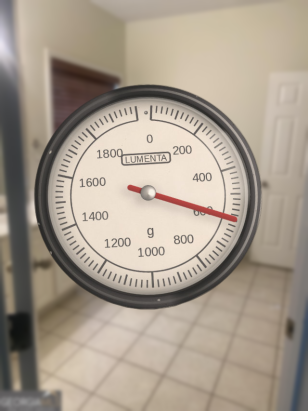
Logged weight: 600 g
